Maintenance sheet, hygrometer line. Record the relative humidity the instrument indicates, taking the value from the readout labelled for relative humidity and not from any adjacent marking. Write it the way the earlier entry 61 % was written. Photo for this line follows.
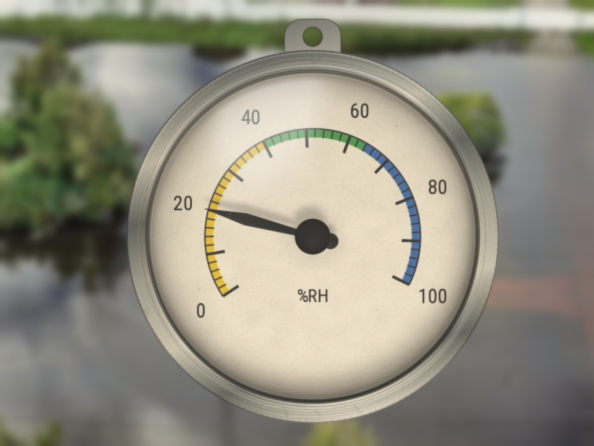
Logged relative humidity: 20 %
